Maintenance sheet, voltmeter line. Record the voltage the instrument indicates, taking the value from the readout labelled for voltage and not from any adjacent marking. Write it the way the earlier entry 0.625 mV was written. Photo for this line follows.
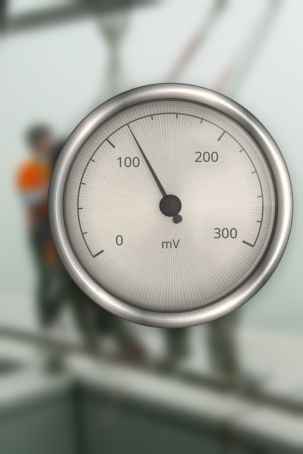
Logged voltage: 120 mV
